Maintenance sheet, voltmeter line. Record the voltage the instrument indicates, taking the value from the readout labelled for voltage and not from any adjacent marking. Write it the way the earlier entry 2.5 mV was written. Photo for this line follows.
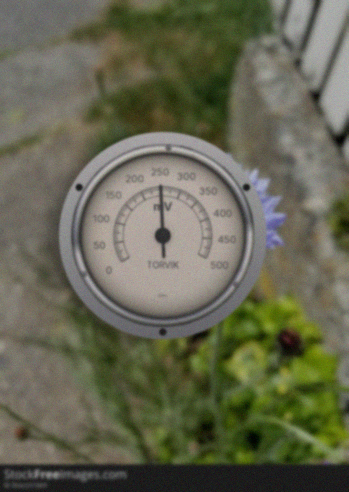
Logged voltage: 250 mV
